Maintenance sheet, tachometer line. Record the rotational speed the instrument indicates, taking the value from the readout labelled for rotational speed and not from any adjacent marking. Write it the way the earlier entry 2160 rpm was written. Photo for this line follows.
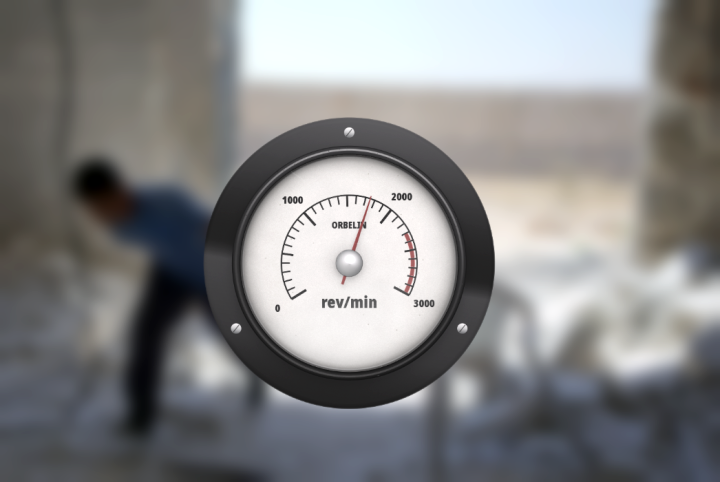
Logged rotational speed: 1750 rpm
